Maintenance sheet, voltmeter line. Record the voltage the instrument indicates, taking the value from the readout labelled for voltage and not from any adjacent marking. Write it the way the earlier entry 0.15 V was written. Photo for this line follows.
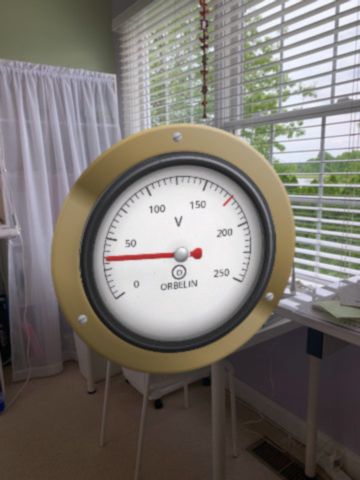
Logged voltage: 35 V
